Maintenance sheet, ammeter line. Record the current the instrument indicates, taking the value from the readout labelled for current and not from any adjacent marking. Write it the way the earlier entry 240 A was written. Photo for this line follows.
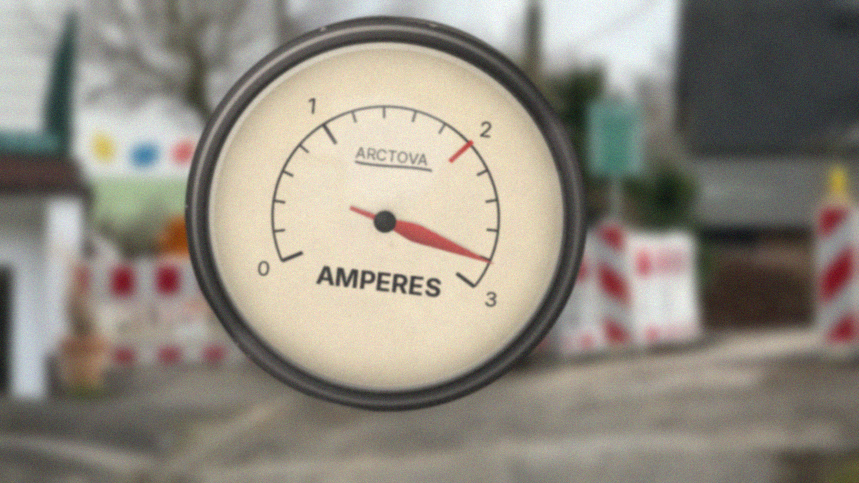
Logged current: 2.8 A
